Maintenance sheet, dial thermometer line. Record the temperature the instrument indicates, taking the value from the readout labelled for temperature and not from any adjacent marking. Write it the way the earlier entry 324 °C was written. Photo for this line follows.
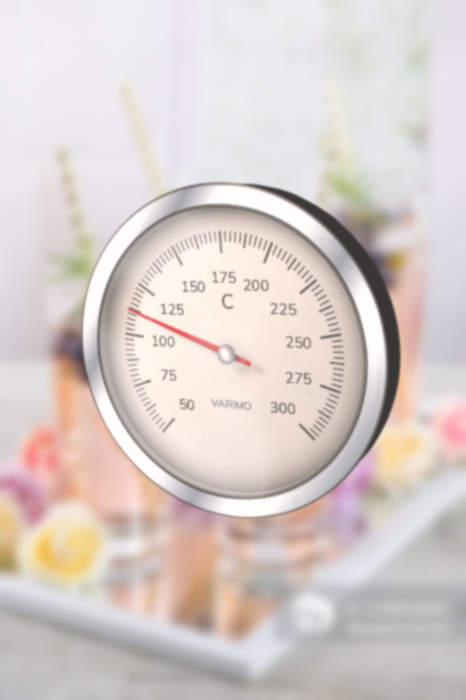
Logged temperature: 112.5 °C
